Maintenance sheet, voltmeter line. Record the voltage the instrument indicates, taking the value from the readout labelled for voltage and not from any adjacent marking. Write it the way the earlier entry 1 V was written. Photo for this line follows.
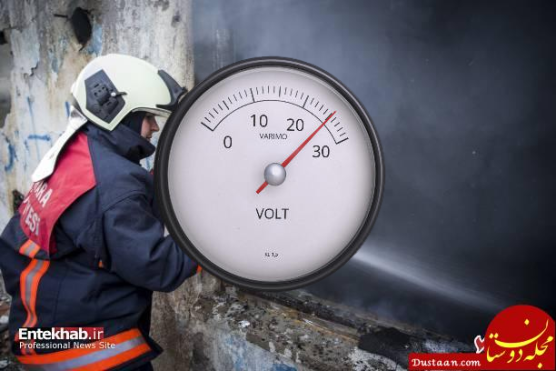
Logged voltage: 25 V
